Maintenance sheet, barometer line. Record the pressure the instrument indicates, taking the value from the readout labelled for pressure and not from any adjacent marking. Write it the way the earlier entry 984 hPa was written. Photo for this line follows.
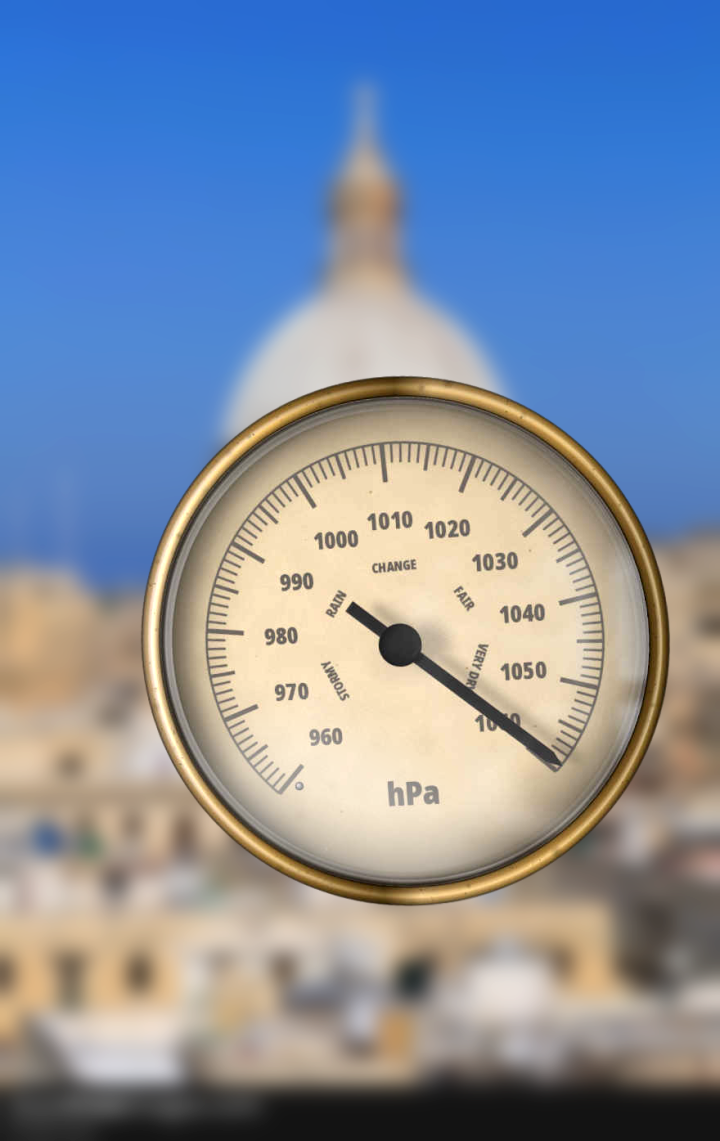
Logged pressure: 1059 hPa
